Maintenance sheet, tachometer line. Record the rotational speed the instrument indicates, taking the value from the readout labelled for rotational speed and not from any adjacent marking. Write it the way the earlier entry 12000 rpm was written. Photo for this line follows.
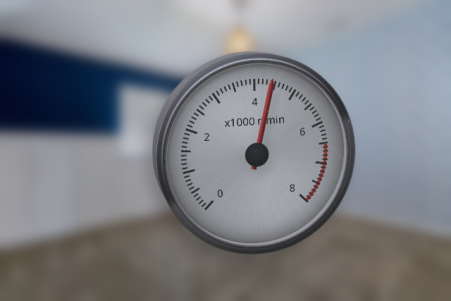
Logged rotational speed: 4400 rpm
